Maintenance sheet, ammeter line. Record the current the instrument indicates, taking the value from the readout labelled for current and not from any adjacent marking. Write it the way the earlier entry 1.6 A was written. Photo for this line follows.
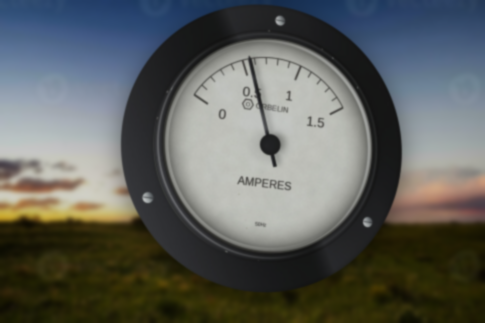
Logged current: 0.55 A
